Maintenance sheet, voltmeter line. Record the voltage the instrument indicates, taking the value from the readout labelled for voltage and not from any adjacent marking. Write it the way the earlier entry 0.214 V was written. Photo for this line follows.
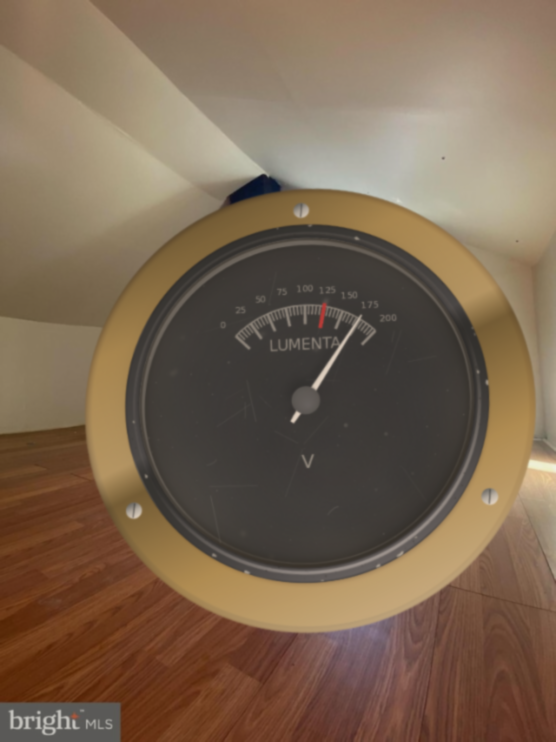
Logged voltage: 175 V
